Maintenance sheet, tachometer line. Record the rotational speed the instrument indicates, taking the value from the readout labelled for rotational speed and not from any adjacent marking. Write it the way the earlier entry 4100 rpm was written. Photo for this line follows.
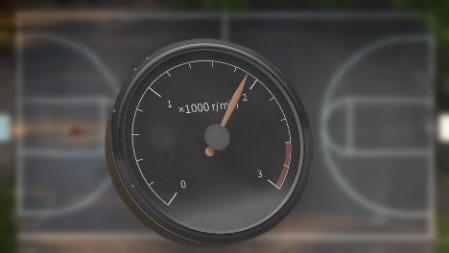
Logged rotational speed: 1900 rpm
